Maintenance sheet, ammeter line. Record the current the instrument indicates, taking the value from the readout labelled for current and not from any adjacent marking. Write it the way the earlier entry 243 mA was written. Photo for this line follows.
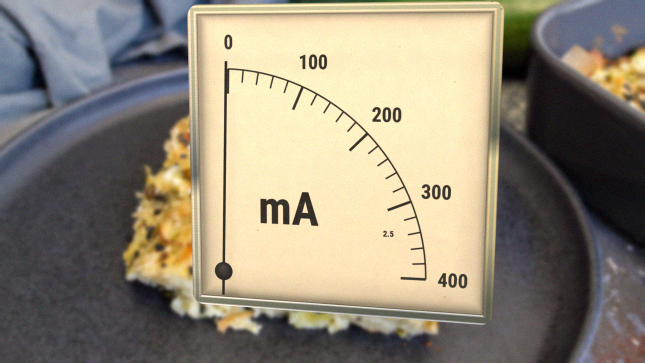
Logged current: 0 mA
